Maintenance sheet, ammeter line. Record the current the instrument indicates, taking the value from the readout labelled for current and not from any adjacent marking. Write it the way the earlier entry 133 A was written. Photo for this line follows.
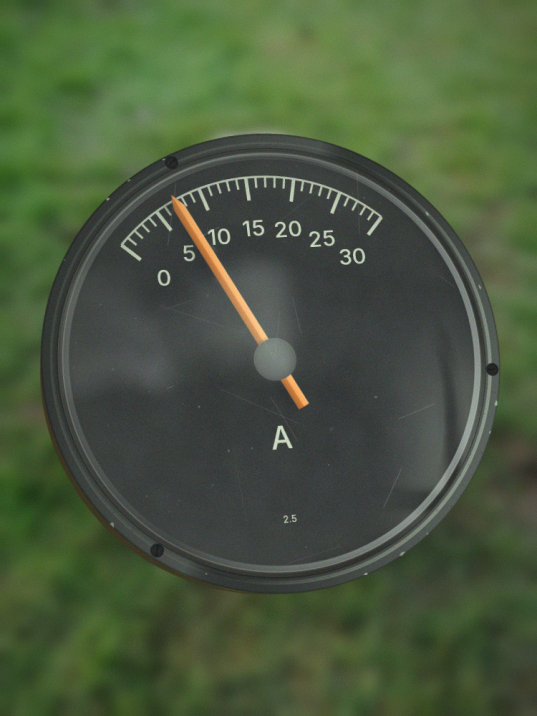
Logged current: 7 A
